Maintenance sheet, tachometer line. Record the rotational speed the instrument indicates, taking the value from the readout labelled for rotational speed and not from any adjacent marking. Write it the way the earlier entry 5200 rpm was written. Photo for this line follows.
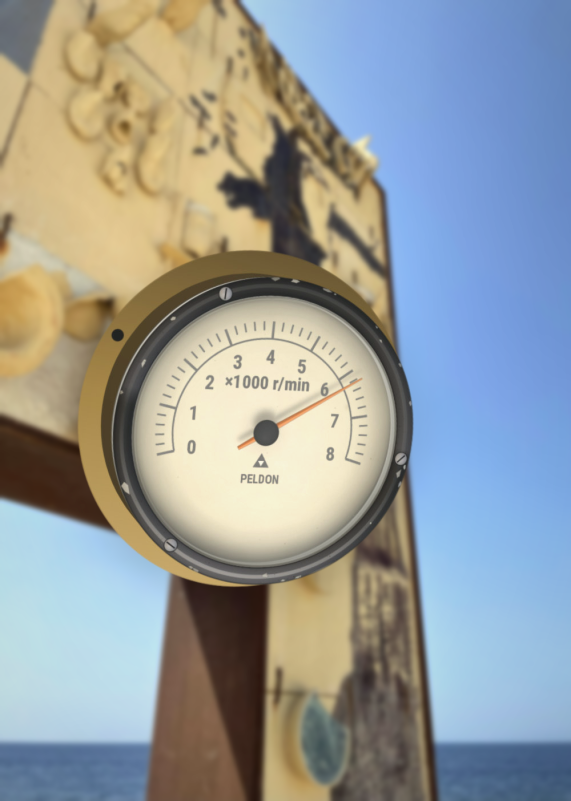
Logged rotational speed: 6200 rpm
